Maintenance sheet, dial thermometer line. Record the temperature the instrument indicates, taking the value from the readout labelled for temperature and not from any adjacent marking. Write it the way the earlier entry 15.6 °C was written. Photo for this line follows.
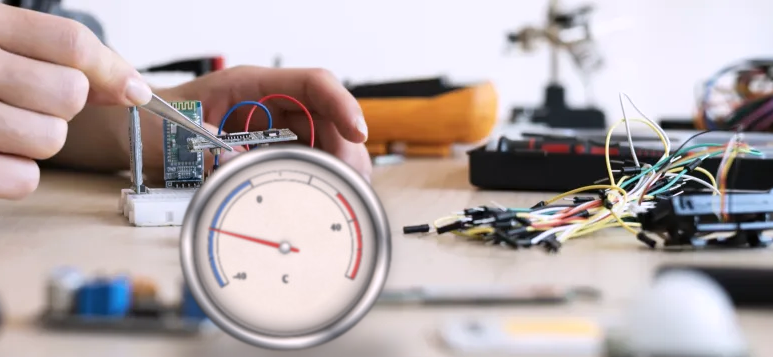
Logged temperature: -20 °C
